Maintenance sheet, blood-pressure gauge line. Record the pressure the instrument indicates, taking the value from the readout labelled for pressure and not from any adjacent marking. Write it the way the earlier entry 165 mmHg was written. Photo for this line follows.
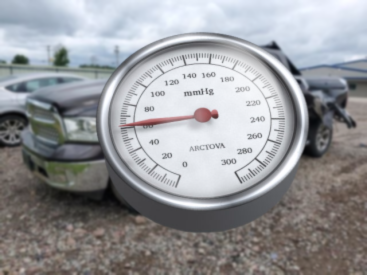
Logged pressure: 60 mmHg
